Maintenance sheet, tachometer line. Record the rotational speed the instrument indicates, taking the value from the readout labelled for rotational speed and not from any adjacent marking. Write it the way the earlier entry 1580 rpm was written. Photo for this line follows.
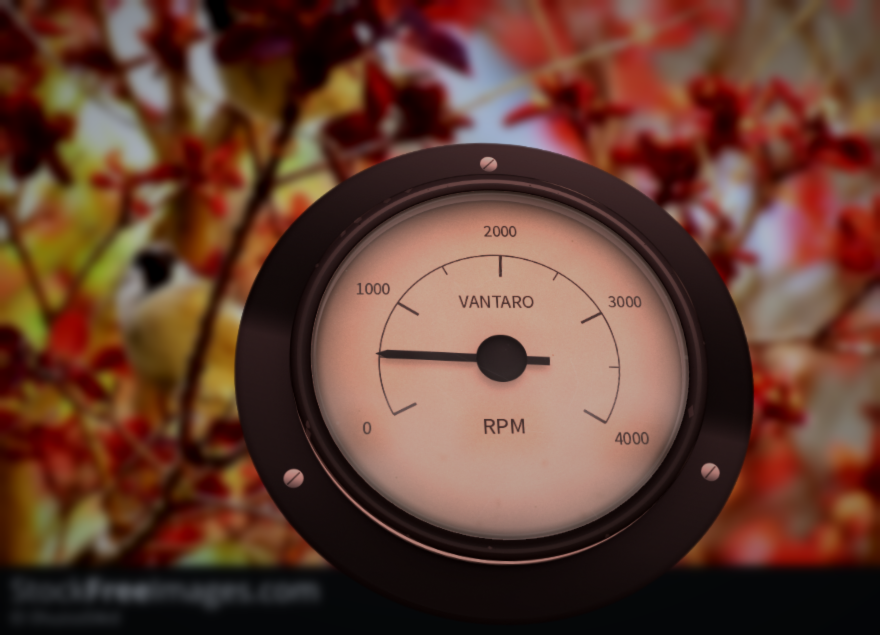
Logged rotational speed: 500 rpm
